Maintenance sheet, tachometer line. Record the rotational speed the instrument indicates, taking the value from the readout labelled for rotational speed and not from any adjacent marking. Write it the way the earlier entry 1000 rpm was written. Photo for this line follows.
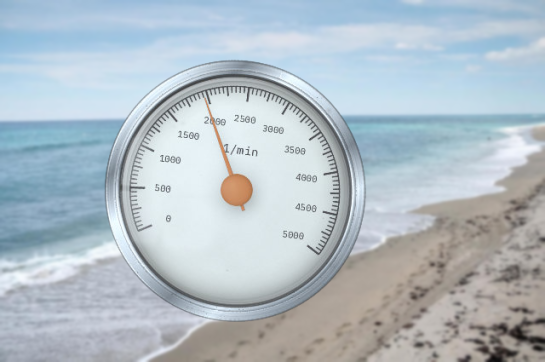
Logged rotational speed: 1950 rpm
